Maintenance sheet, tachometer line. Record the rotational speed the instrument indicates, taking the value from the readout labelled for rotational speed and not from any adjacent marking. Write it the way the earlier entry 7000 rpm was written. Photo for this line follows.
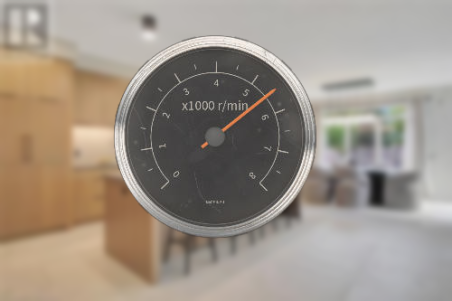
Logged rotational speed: 5500 rpm
